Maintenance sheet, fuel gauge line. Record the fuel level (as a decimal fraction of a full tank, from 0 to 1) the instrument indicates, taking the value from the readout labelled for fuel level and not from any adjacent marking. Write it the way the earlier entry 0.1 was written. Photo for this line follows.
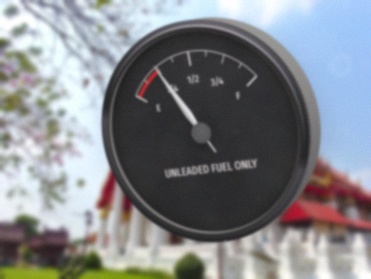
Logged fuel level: 0.25
